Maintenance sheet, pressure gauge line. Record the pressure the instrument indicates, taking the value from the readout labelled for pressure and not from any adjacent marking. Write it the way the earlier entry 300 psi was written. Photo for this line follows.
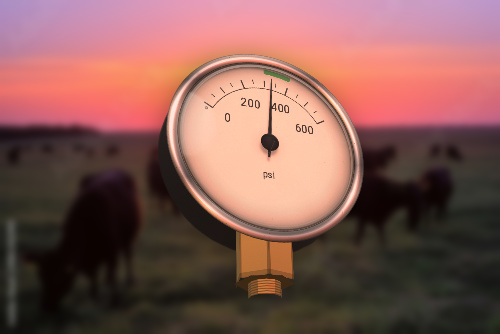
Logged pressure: 325 psi
